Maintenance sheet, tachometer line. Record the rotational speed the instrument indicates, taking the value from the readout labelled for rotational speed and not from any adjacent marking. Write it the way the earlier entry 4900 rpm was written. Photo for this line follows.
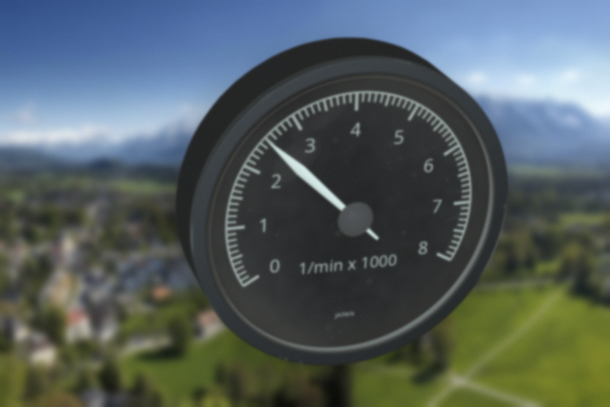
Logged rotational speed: 2500 rpm
